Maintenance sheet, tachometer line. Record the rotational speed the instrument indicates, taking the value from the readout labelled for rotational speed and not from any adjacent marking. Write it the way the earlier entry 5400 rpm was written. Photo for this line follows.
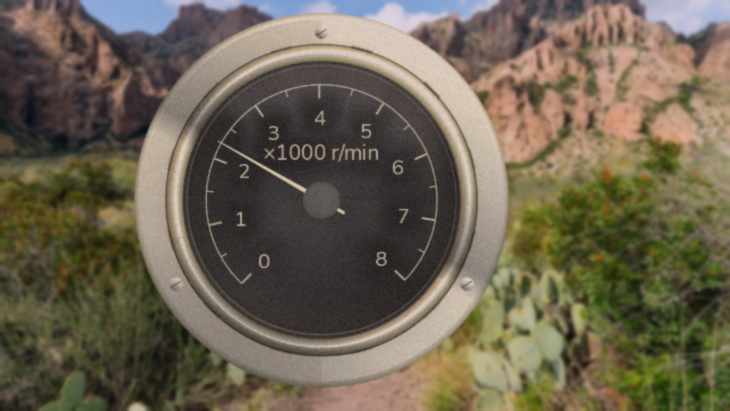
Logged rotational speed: 2250 rpm
